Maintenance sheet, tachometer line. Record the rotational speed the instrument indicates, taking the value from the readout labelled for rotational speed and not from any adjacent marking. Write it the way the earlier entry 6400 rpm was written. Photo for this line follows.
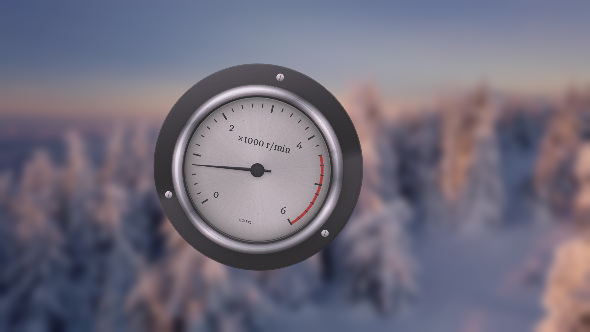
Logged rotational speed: 800 rpm
